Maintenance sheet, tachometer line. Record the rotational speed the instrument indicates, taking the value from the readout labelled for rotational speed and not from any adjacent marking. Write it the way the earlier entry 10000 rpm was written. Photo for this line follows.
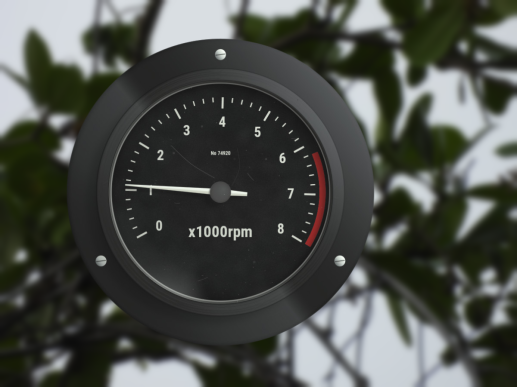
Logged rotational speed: 1100 rpm
